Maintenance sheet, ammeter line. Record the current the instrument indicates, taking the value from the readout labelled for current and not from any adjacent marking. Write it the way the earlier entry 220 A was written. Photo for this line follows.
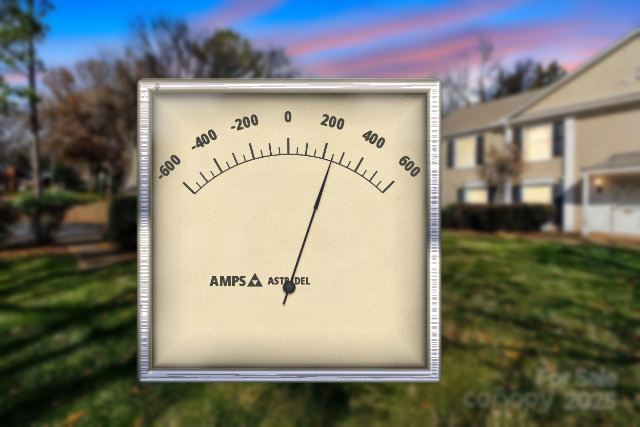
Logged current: 250 A
